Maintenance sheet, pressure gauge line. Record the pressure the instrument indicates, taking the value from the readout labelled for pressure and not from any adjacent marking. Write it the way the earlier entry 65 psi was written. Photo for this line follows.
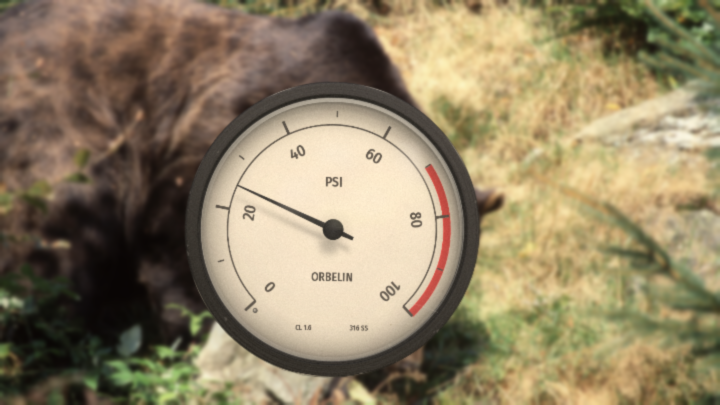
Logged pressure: 25 psi
